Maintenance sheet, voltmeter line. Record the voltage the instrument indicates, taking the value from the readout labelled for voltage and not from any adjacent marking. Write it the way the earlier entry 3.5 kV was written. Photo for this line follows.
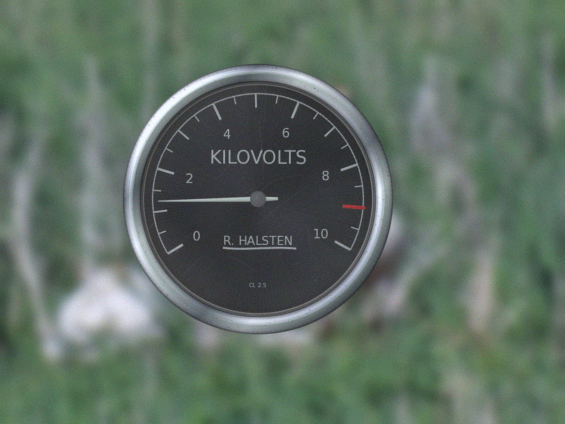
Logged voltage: 1.25 kV
